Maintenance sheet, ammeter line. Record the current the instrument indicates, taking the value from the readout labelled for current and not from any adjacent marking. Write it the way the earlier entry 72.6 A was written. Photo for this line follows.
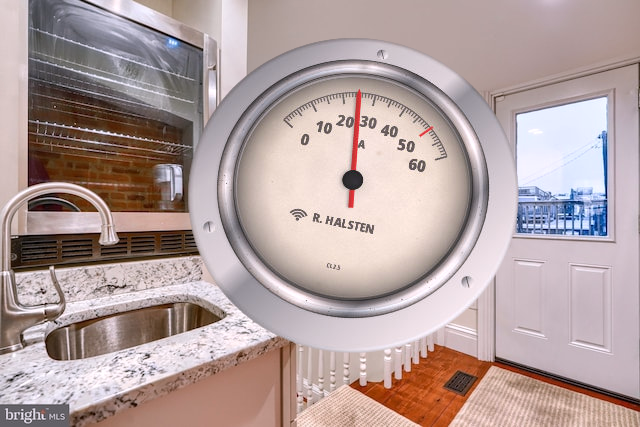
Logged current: 25 A
